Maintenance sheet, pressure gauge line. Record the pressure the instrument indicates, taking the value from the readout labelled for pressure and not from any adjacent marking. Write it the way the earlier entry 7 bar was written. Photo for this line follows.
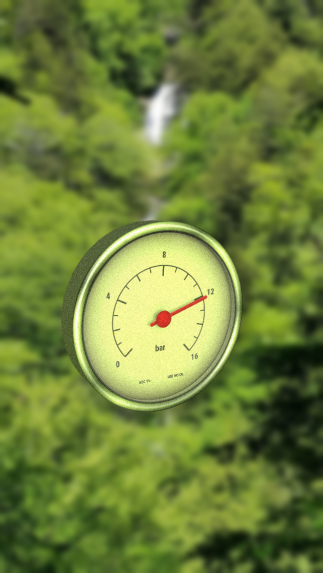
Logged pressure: 12 bar
